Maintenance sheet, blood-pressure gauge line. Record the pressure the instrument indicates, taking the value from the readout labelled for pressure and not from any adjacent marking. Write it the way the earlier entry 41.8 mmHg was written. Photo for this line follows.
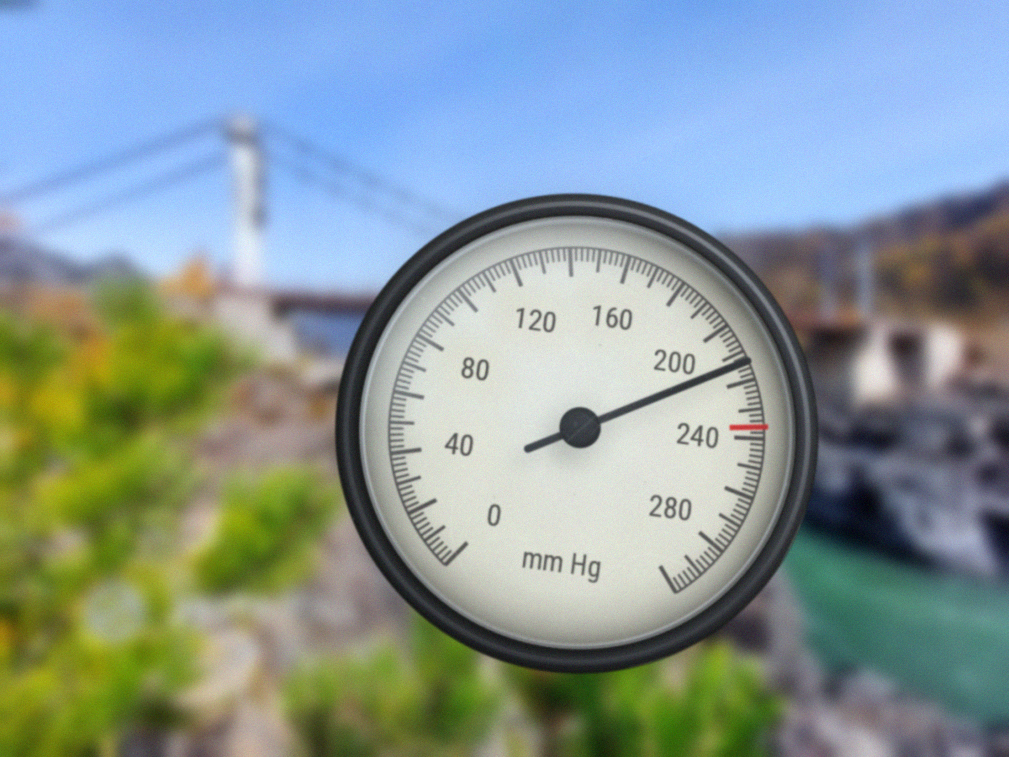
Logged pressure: 214 mmHg
